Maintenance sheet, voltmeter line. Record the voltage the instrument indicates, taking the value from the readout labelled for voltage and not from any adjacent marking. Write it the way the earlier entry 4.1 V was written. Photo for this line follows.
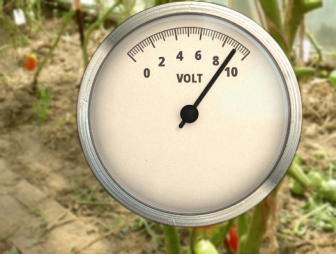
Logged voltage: 9 V
